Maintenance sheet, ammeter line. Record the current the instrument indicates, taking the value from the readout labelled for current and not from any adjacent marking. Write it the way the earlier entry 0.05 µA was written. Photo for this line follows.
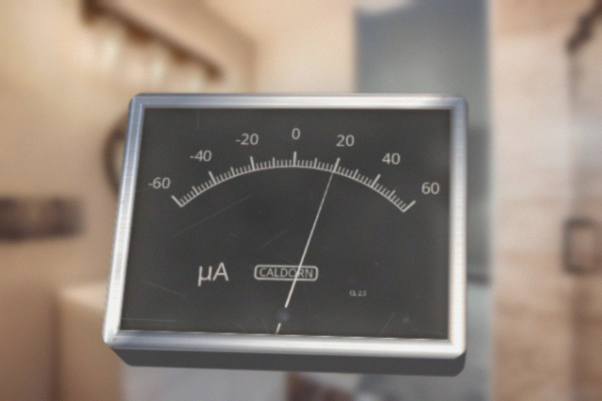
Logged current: 20 µA
